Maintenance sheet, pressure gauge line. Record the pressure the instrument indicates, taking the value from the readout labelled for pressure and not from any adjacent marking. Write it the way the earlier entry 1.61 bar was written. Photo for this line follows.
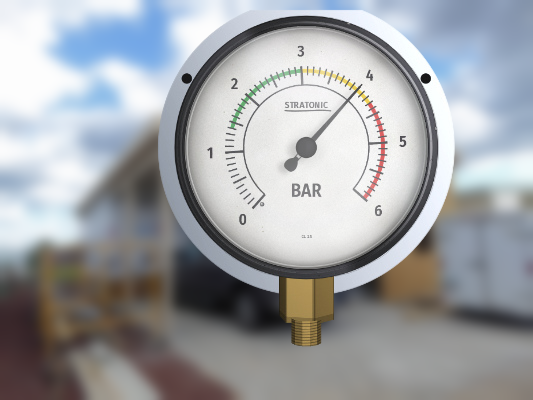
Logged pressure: 4 bar
